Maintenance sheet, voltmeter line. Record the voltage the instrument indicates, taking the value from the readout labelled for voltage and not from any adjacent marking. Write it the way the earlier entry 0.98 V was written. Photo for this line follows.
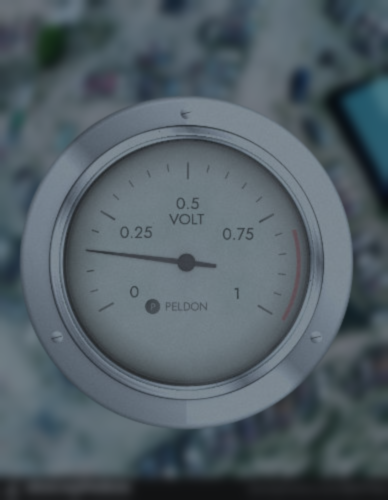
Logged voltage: 0.15 V
